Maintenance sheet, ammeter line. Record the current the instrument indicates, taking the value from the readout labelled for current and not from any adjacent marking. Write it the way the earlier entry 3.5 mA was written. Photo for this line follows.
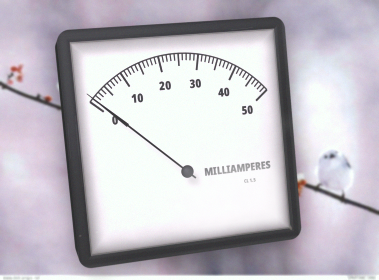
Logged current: 1 mA
